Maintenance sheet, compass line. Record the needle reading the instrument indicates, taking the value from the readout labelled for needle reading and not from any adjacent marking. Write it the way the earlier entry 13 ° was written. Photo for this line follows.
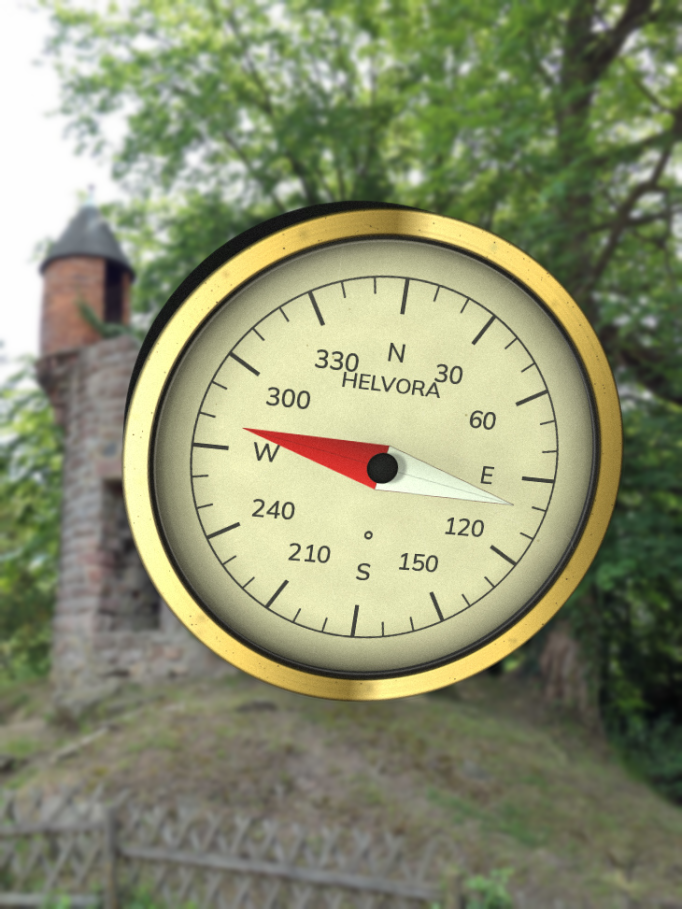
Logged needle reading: 280 °
